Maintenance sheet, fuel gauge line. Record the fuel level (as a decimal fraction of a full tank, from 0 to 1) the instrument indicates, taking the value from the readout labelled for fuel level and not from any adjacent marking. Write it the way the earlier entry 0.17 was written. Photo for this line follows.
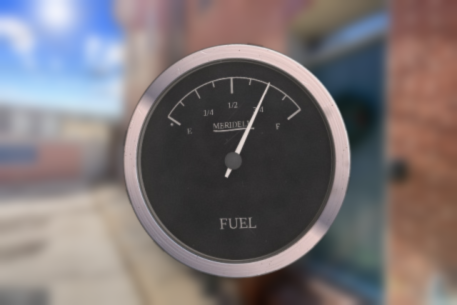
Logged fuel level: 0.75
